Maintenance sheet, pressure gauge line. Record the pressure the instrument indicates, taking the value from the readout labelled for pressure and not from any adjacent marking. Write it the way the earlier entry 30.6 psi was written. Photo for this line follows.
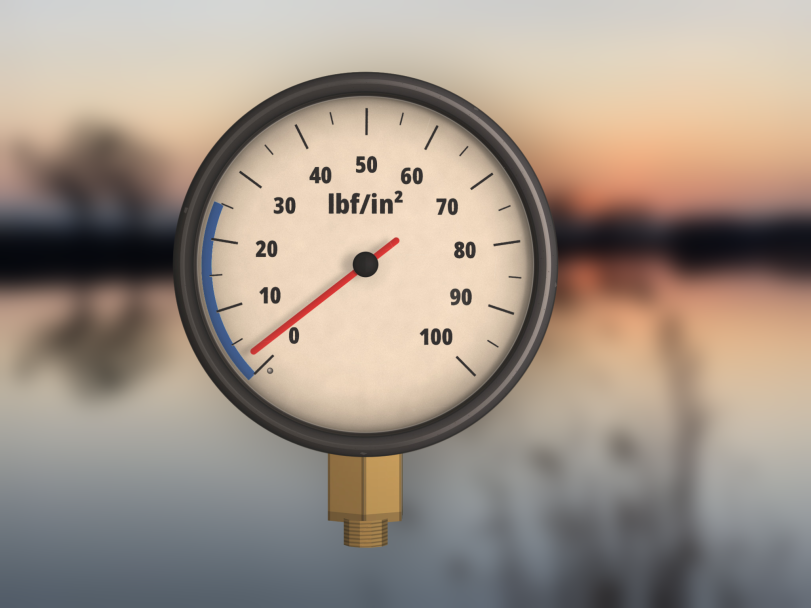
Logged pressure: 2.5 psi
